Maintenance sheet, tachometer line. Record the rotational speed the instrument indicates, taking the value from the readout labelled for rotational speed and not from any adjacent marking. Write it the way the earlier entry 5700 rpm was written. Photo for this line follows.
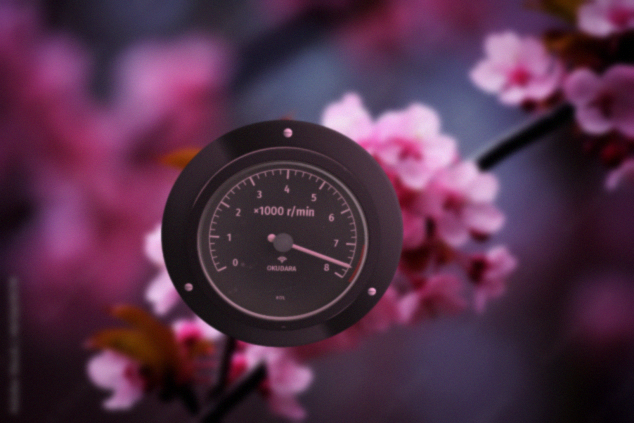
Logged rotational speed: 7600 rpm
